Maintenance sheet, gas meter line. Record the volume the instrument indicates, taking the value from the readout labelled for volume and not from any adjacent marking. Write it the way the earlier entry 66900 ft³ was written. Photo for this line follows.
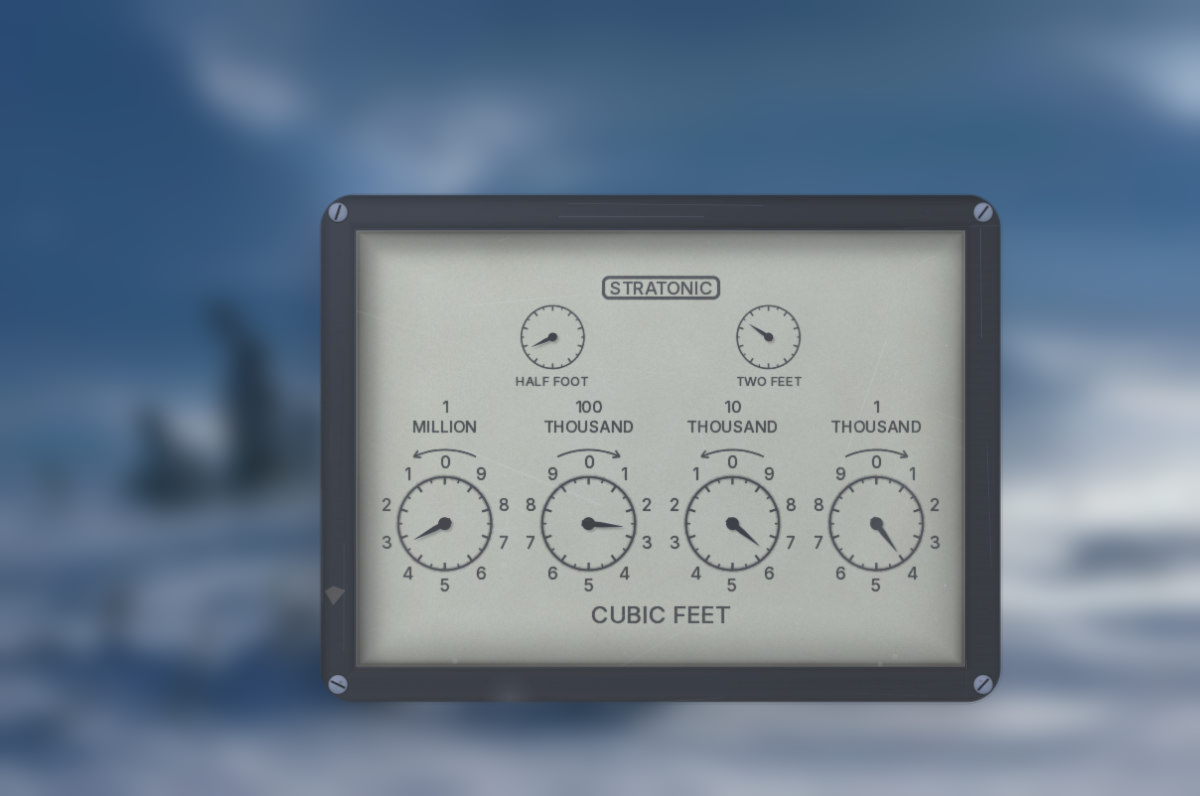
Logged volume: 326400 ft³
